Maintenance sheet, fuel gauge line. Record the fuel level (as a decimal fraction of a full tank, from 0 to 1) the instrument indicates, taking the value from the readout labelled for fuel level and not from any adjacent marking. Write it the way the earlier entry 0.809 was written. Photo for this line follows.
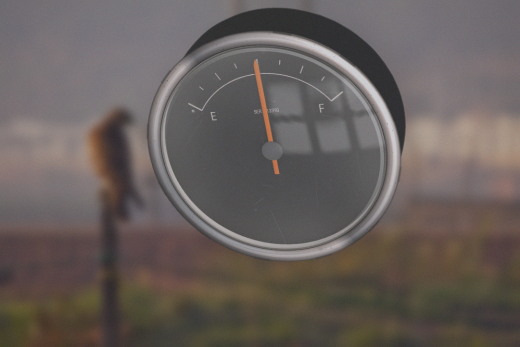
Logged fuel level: 0.5
